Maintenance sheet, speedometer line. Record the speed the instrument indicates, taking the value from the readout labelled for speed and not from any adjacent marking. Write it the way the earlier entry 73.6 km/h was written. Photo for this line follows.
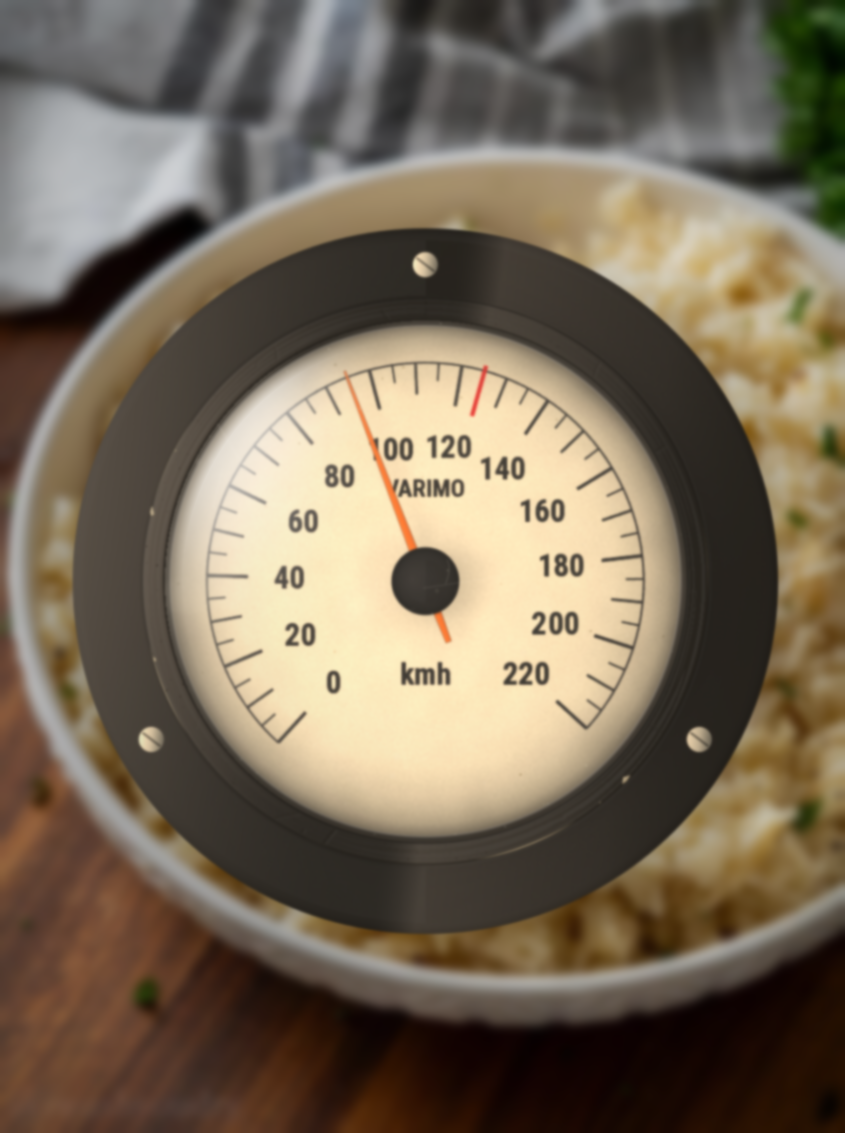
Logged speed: 95 km/h
